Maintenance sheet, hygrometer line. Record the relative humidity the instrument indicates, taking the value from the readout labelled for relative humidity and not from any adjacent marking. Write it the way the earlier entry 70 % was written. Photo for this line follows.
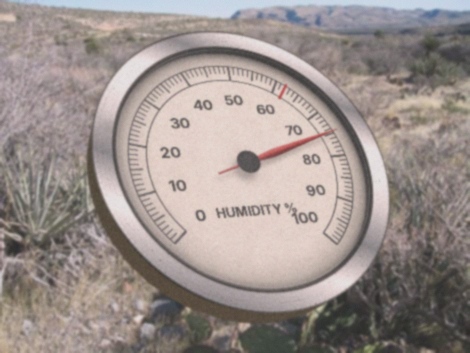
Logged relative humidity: 75 %
